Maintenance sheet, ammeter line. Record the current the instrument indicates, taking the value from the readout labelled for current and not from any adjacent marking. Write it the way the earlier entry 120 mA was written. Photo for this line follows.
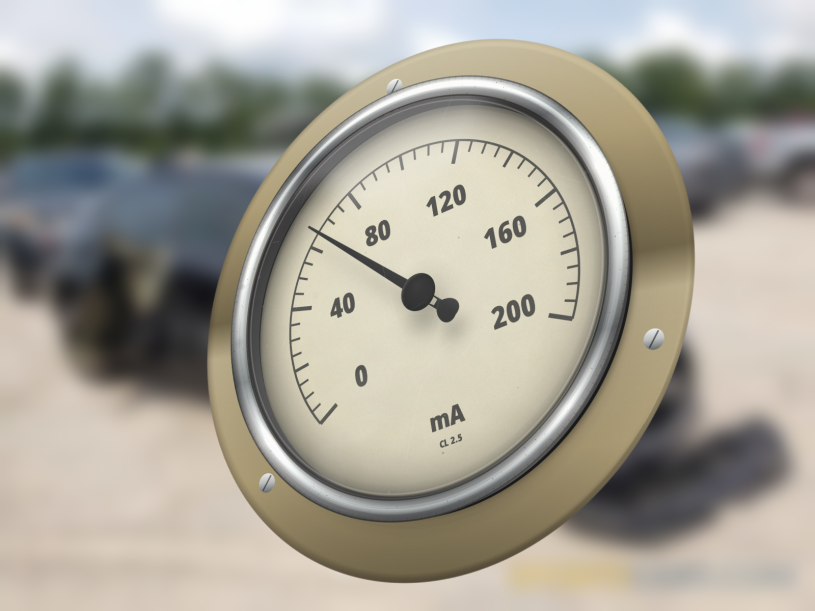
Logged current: 65 mA
